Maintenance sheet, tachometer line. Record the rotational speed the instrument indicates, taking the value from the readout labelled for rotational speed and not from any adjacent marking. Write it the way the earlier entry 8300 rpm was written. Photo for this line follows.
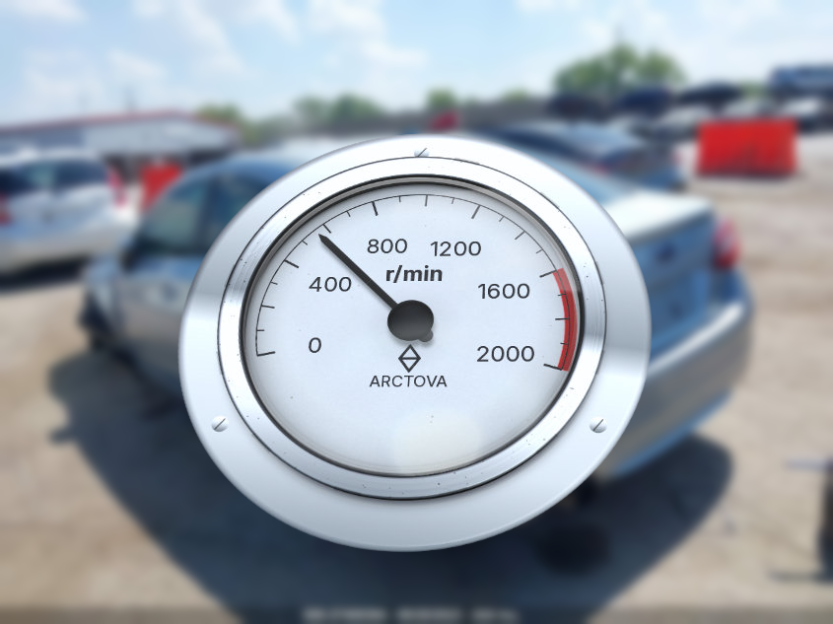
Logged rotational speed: 550 rpm
